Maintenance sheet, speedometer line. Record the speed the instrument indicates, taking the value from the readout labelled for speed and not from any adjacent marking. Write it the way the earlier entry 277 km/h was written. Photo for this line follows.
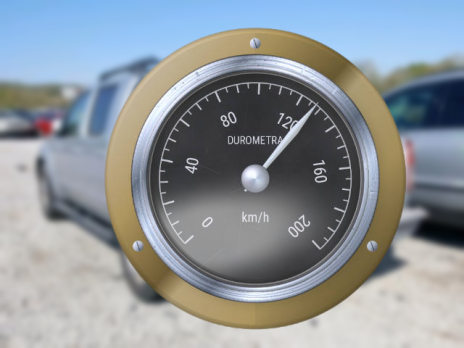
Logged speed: 127.5 km/h
